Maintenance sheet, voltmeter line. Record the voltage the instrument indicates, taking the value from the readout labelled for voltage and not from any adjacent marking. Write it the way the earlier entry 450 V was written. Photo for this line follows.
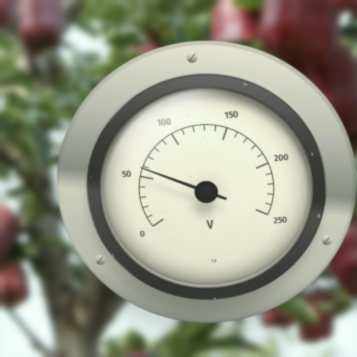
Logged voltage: 60 V
